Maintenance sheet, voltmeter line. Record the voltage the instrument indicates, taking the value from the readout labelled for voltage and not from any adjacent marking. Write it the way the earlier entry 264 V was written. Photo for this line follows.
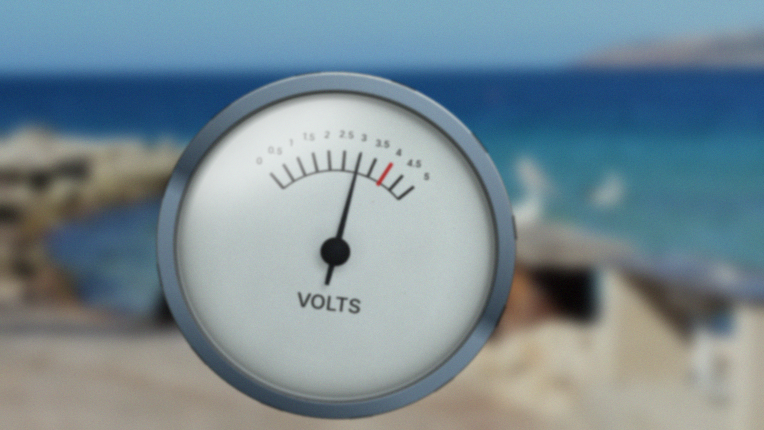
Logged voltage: 3 V
